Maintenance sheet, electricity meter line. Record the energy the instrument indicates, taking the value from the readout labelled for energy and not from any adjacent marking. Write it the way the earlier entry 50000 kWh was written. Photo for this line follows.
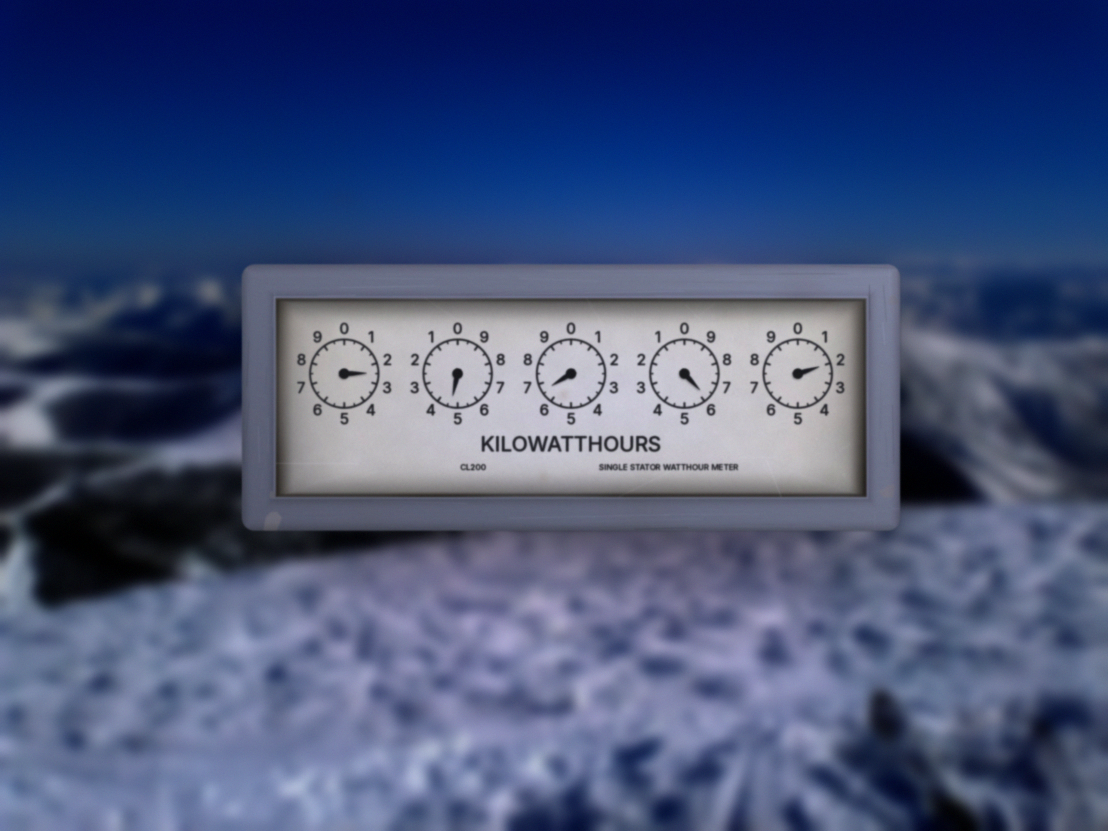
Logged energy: 24662 kWh
